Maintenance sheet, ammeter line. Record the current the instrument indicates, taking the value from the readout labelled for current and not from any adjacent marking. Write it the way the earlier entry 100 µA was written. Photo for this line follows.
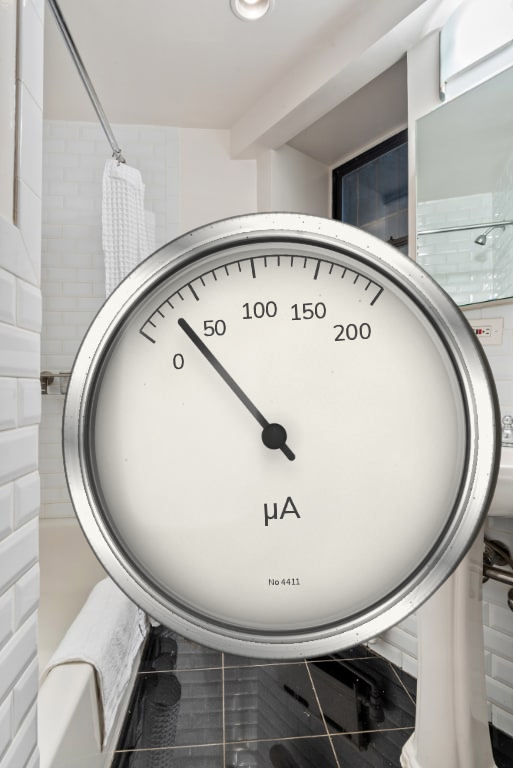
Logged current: 30 µA
